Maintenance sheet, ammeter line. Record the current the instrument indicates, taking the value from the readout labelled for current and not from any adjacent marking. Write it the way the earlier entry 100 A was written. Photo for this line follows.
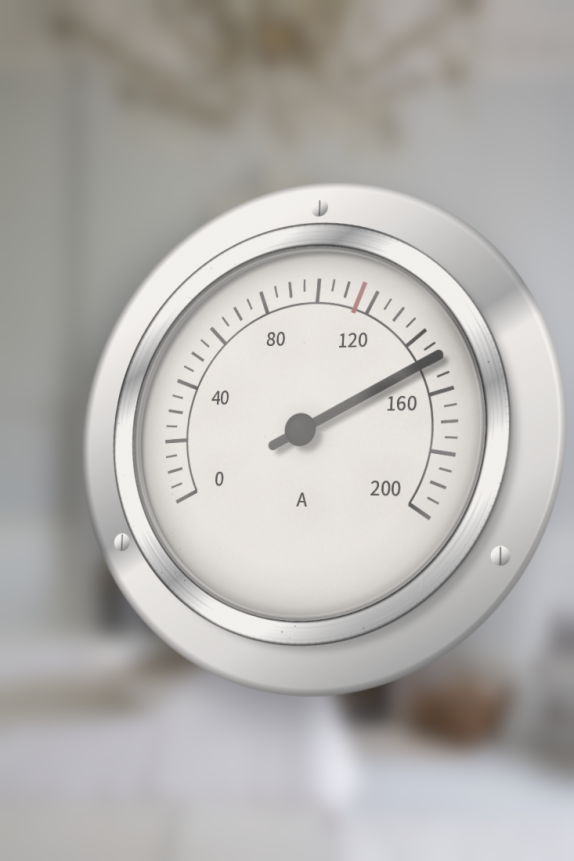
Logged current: 150 A
